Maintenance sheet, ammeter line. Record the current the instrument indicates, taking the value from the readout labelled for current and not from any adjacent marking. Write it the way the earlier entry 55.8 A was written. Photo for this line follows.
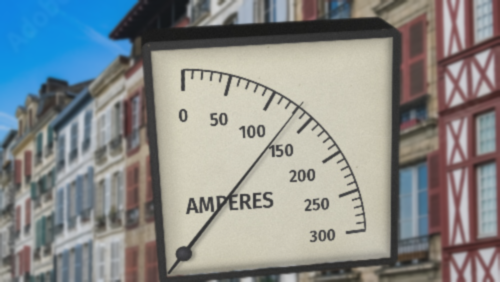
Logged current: 130 A
